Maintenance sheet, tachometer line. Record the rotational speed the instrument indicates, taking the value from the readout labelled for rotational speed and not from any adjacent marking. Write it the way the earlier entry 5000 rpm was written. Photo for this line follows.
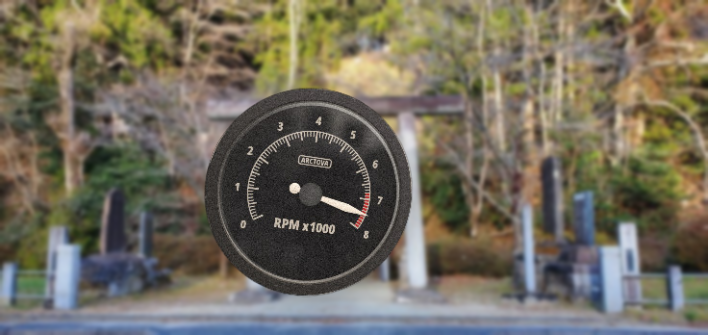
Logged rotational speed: 7500 rpm
